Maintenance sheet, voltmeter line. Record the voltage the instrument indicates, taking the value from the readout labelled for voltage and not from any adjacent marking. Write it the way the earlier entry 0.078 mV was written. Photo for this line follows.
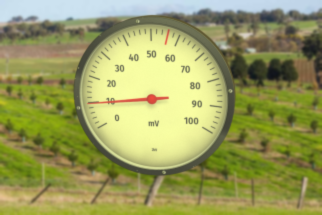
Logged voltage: 10 mV
